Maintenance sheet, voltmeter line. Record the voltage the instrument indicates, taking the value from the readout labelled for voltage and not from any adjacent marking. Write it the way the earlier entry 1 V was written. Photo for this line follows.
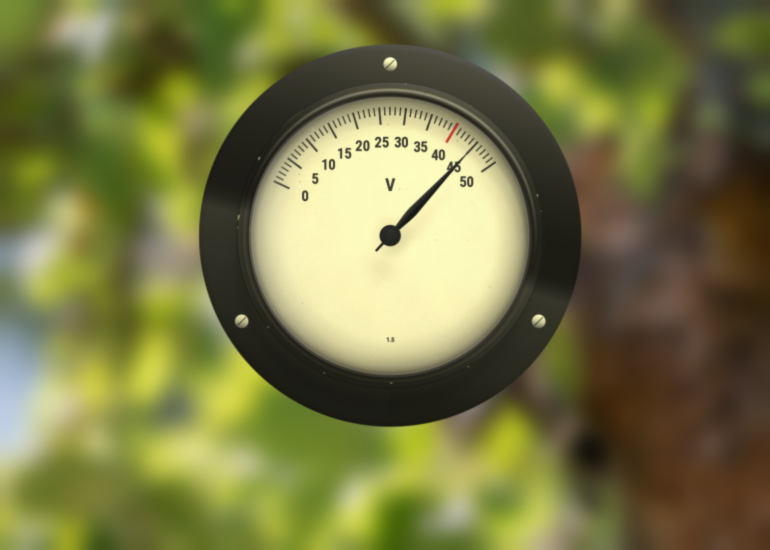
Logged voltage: 45 V
